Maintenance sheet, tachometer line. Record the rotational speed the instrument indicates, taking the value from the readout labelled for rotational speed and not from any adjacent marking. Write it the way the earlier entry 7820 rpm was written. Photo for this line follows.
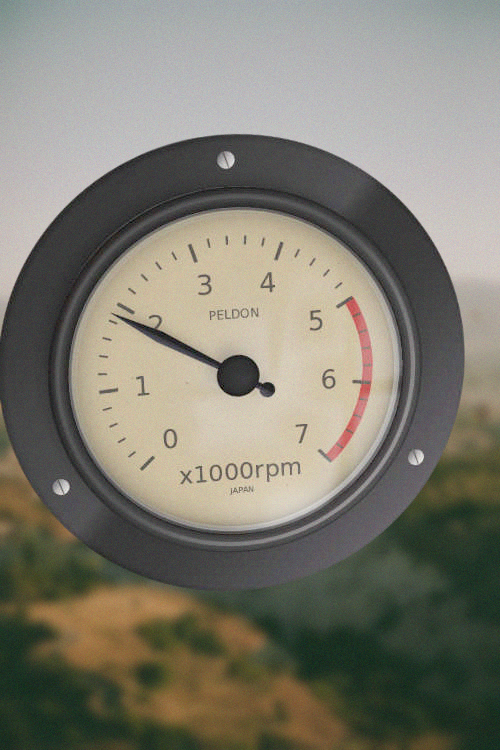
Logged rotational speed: 1900 rpm
